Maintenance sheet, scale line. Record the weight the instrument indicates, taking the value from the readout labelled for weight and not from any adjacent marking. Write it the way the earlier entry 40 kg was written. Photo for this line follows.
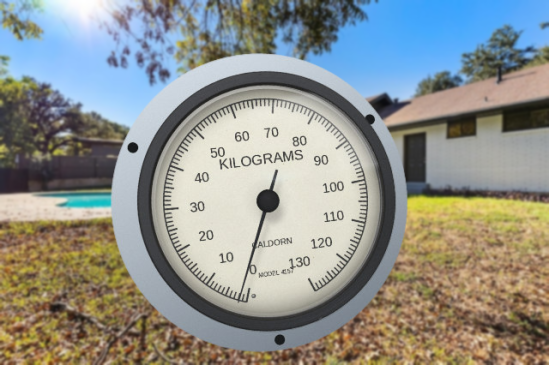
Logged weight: 2 kg
